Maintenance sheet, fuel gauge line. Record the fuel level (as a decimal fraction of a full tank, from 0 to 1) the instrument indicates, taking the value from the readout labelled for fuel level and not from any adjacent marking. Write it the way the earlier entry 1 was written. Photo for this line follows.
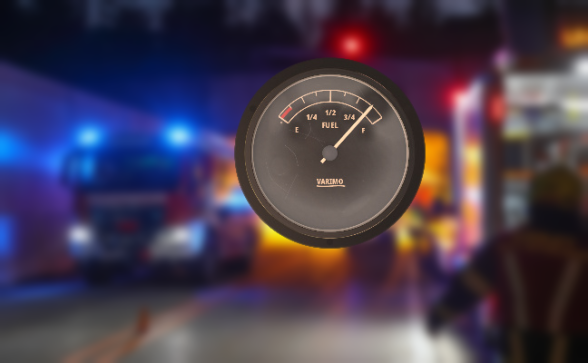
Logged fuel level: 0.875
